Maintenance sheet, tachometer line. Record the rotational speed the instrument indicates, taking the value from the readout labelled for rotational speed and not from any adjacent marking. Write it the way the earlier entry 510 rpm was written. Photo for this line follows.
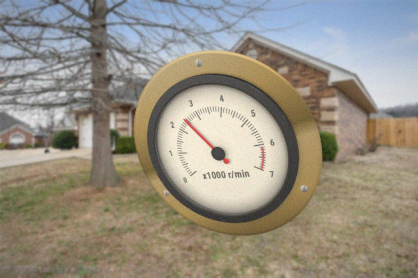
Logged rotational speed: 2500 rpm
